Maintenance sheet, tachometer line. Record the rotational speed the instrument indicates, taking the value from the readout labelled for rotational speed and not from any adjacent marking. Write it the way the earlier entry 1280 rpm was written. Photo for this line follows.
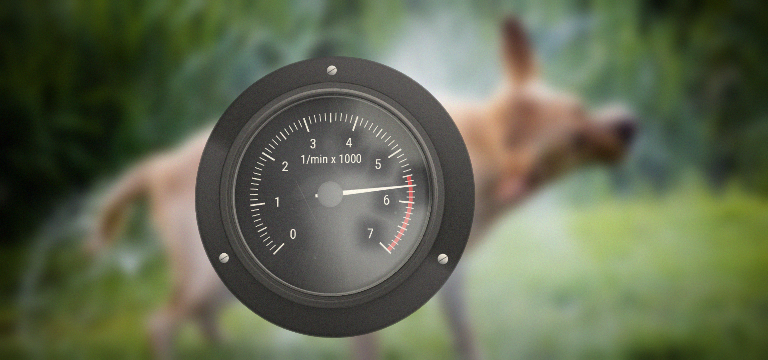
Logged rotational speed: 5700 rpm
